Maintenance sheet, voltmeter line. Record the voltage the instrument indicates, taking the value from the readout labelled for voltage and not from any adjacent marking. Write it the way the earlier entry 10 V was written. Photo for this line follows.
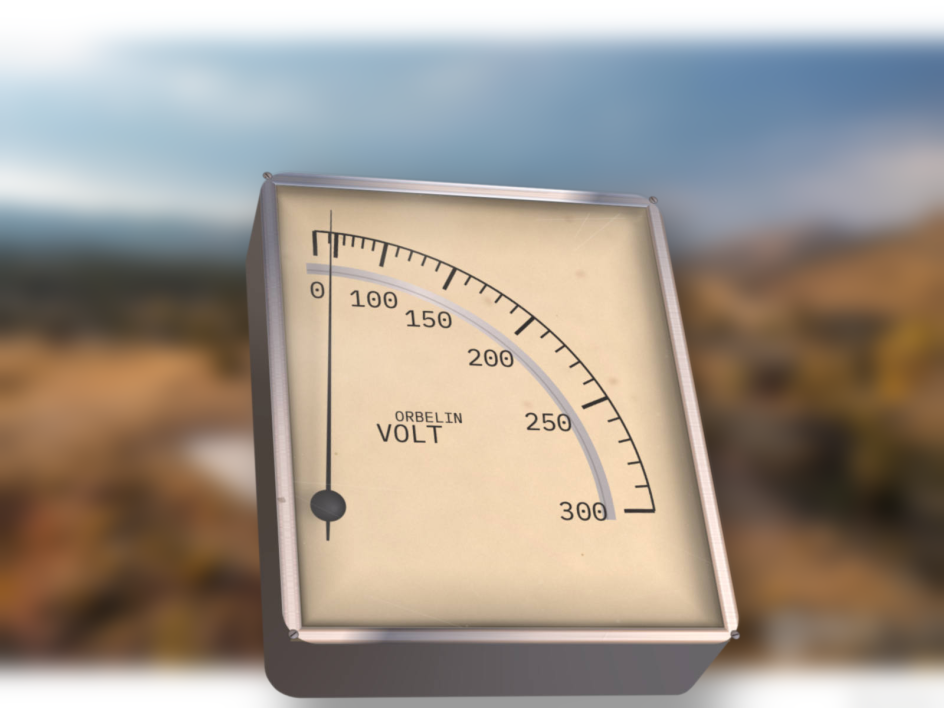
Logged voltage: 40 V
